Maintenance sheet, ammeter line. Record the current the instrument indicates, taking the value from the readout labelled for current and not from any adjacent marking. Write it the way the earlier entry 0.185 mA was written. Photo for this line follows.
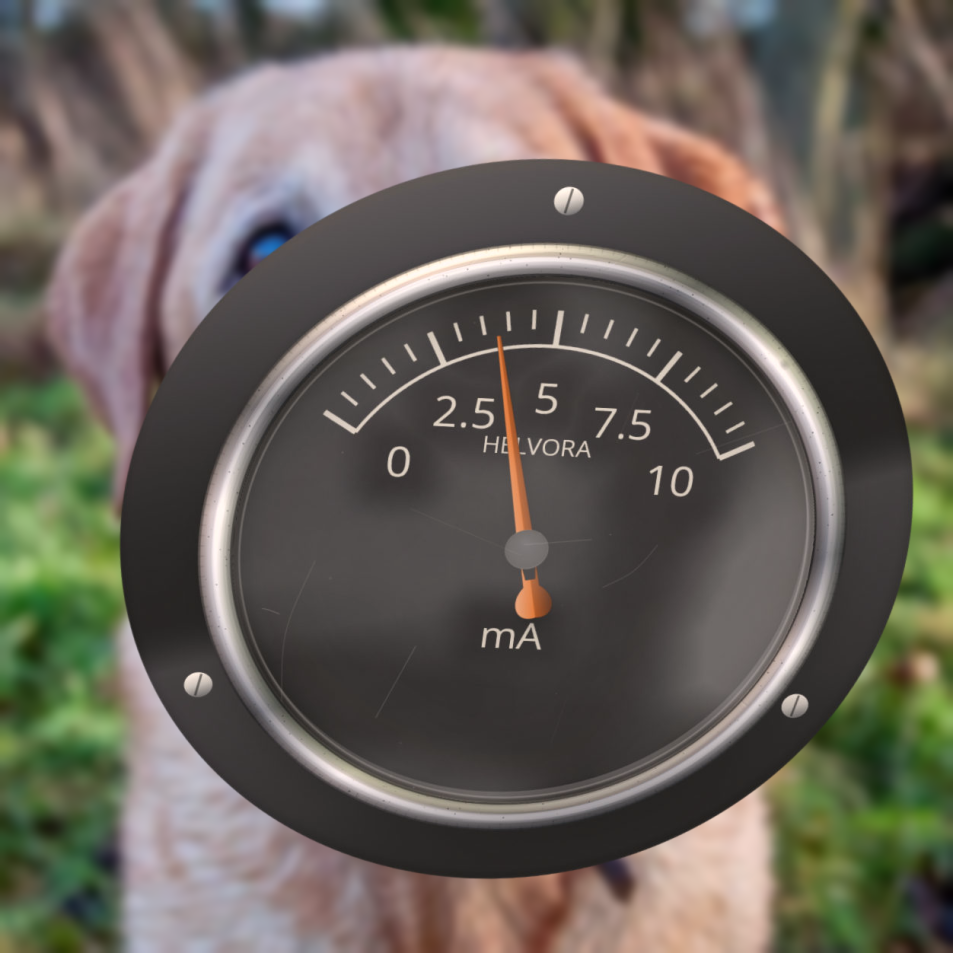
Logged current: 3.75 mA
